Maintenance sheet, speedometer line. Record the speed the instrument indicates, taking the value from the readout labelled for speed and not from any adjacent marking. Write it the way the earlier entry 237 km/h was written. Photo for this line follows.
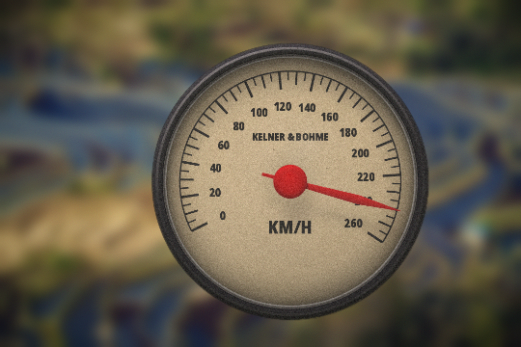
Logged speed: 240 km/h
